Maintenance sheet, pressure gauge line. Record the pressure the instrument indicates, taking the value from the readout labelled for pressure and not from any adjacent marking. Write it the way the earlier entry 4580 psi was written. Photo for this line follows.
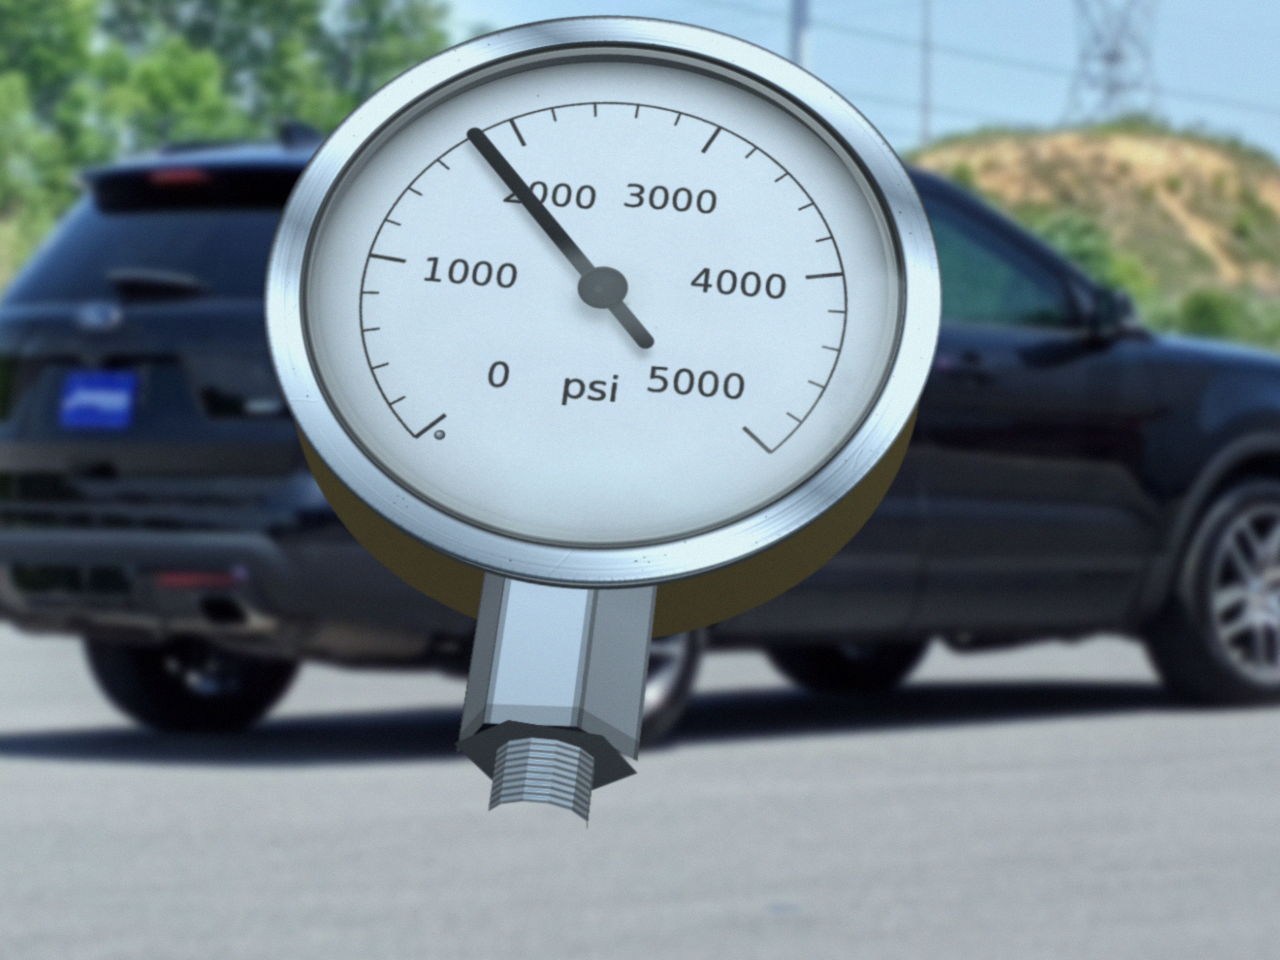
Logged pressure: 1800 psi
